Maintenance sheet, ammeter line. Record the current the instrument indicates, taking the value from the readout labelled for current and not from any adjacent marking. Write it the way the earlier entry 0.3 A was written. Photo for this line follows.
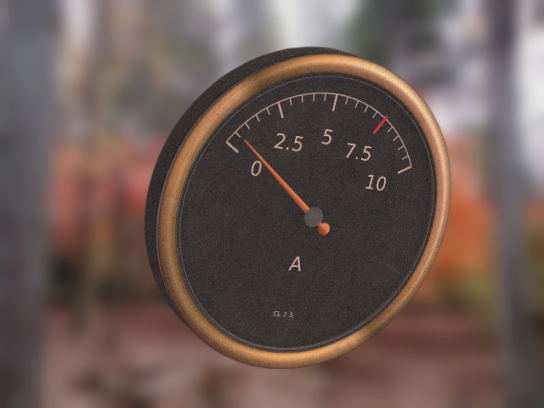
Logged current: 0.5 A
